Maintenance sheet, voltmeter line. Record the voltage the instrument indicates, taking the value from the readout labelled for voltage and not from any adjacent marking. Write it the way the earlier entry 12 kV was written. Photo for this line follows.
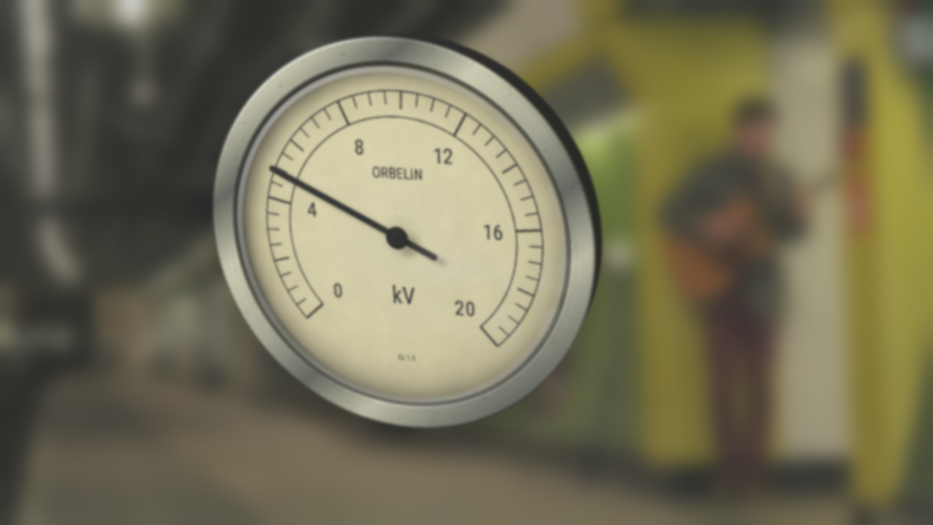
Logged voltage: 5 kV
